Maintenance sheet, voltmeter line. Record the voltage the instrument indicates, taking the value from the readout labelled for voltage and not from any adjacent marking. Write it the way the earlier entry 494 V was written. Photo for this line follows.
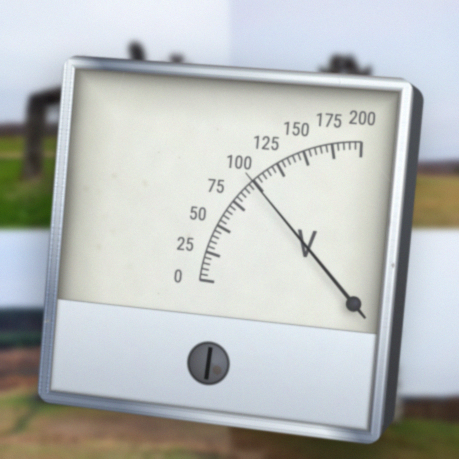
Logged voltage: 100 V
